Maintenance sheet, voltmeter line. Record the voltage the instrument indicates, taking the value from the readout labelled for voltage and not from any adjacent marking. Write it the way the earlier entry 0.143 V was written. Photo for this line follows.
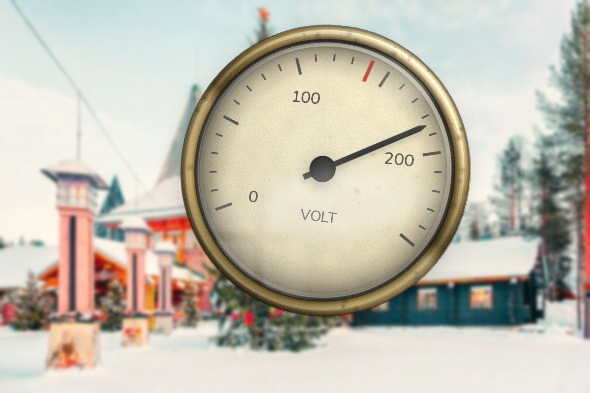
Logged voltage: 185 V
